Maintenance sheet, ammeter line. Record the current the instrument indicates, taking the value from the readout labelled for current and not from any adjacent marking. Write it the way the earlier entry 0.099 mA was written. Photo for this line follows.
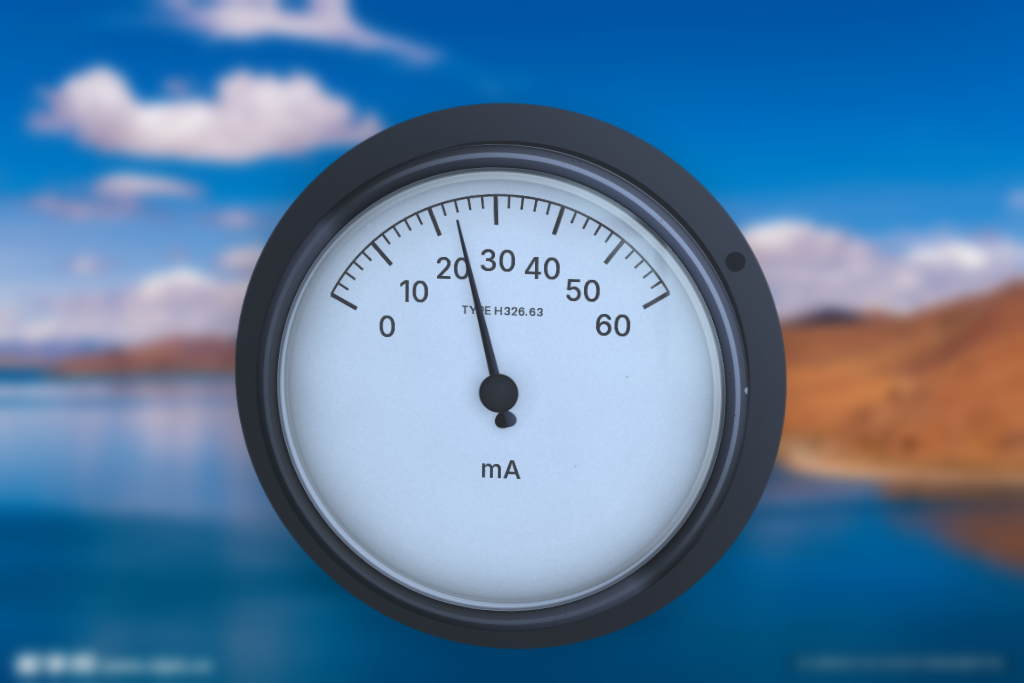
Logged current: 24 mA
